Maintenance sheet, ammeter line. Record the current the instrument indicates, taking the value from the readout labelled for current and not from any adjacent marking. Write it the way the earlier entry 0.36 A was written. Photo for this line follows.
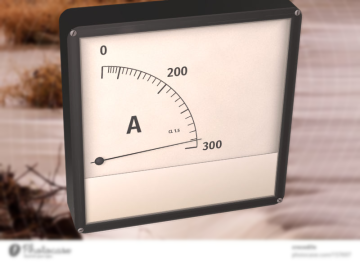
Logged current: 290 A
